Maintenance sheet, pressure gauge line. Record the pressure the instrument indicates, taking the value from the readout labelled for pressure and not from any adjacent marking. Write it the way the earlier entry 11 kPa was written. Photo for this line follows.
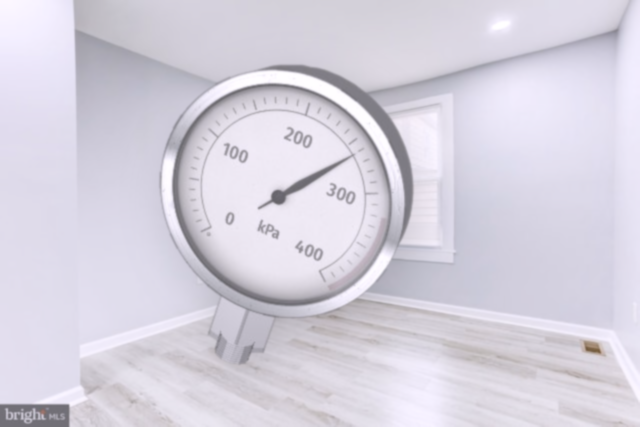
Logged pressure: 260 kPa
